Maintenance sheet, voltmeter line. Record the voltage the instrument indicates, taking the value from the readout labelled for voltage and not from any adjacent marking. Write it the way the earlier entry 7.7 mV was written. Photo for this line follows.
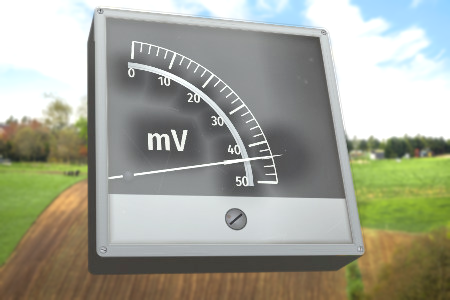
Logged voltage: 44 mV
